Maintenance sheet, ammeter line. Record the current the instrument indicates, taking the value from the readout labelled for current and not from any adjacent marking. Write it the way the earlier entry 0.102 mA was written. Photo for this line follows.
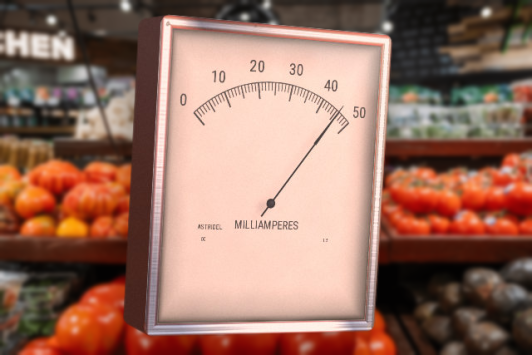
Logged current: 45 mA
